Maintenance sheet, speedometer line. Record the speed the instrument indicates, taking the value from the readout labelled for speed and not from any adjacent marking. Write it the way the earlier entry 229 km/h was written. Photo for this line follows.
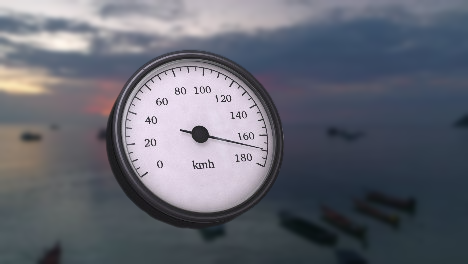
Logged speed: 170 km/h
